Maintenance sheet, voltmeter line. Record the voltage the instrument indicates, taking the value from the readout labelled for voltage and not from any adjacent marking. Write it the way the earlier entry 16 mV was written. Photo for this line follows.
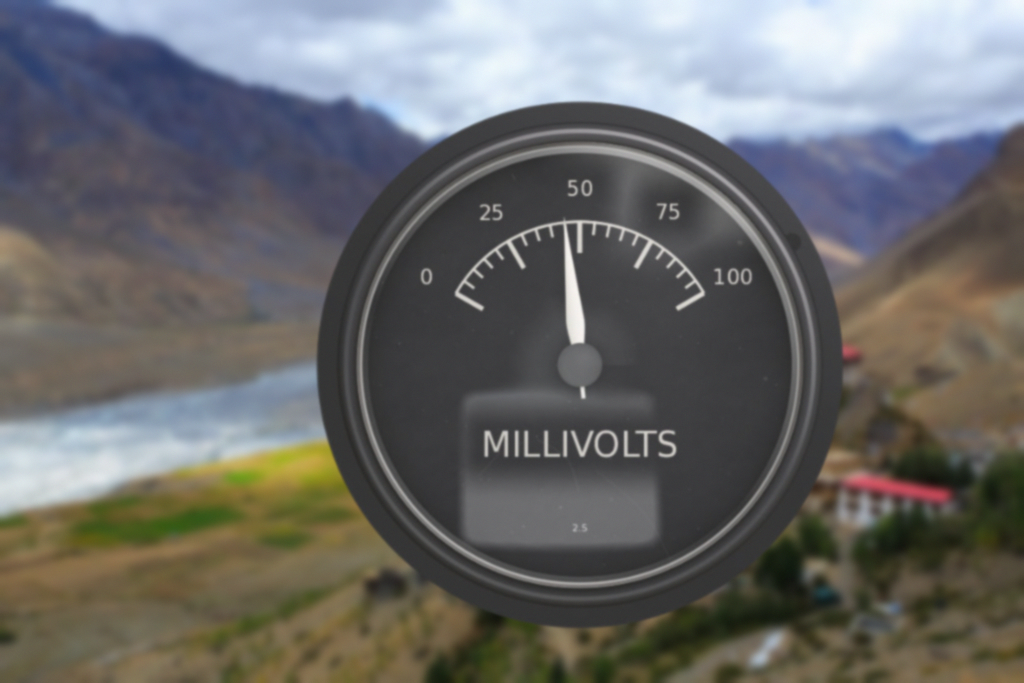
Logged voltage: 45 mV
